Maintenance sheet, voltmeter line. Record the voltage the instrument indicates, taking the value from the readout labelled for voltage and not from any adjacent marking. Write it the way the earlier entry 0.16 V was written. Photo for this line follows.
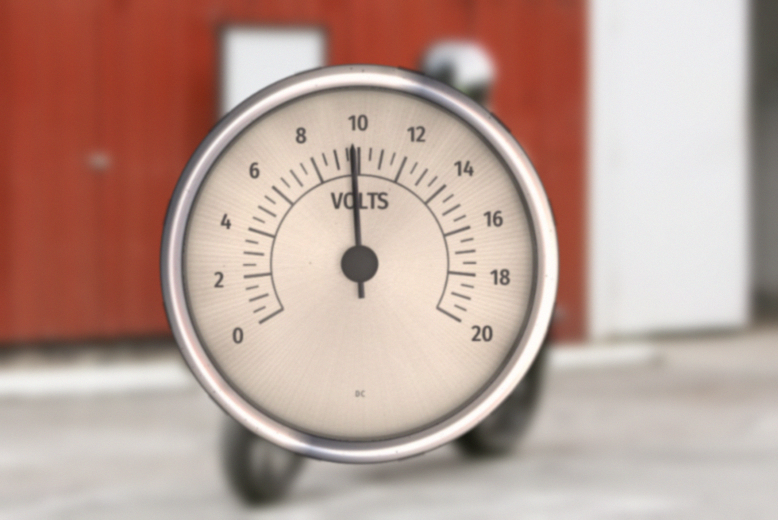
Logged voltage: 9.75 V
